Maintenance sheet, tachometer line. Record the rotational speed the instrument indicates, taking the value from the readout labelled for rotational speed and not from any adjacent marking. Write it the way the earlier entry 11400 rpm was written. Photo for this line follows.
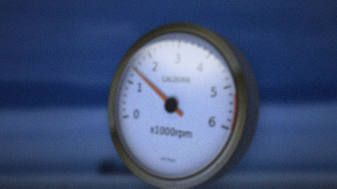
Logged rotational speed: 1400 rpm
